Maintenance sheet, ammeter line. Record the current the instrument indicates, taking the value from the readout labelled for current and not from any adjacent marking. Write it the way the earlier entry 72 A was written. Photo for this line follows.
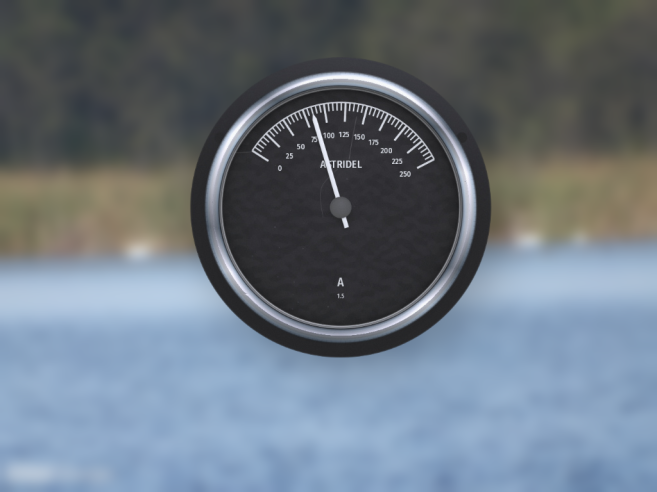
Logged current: 85 A
